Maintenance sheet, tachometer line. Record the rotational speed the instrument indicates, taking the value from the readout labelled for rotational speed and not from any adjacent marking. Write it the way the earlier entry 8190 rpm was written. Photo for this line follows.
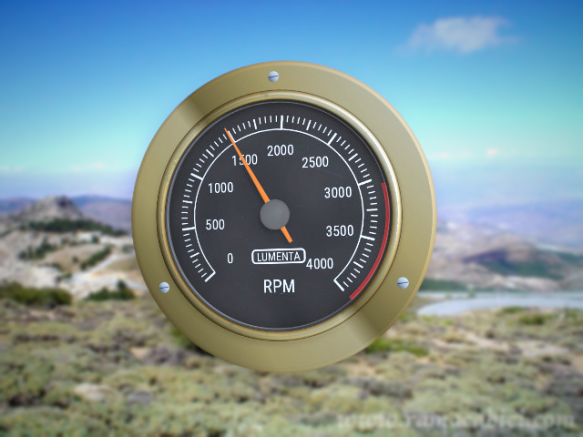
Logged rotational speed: 1500 rpm
